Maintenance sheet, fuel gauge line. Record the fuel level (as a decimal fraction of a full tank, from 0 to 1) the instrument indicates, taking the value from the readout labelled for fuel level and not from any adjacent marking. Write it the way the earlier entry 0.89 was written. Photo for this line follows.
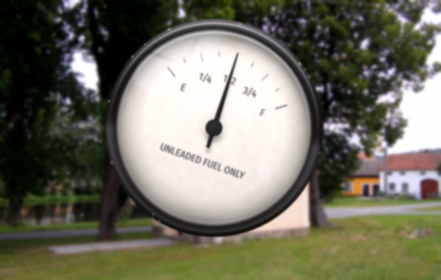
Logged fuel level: 0.5
